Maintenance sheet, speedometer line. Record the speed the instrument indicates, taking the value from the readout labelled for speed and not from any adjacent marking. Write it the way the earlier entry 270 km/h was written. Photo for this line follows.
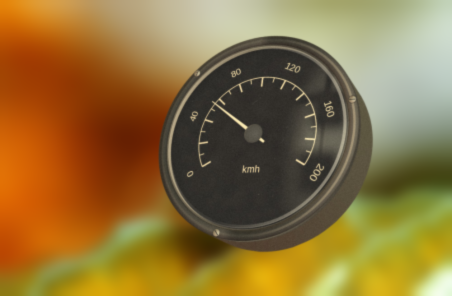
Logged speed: 55 km/h
